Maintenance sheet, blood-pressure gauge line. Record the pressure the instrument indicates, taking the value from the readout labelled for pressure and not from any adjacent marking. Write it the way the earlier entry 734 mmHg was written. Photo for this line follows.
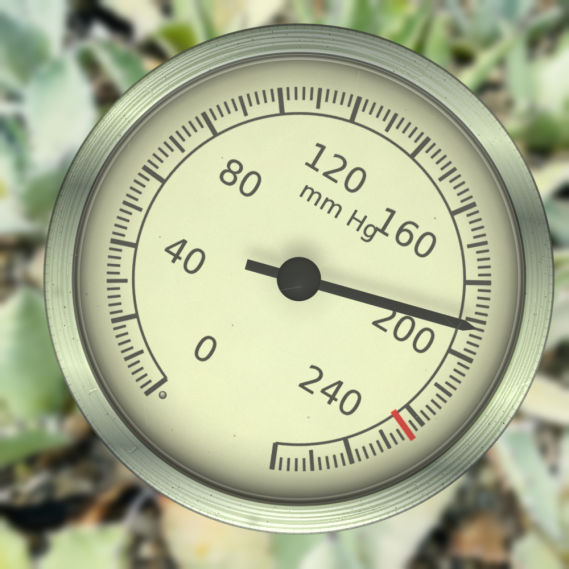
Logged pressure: 192 mmHg
